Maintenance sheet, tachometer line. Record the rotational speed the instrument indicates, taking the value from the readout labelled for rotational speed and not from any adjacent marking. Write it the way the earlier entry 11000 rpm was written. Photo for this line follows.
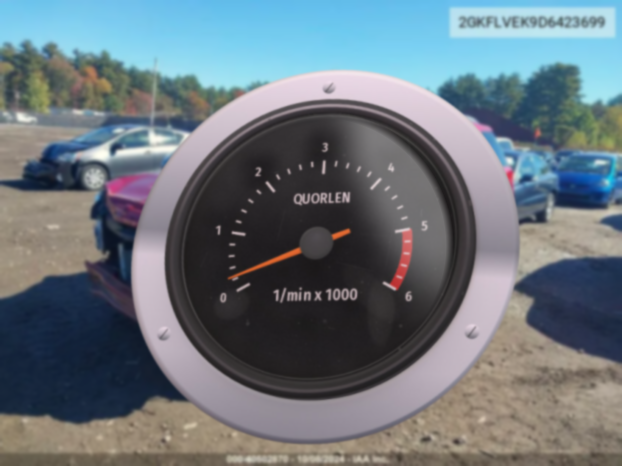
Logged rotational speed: 200 rpm
